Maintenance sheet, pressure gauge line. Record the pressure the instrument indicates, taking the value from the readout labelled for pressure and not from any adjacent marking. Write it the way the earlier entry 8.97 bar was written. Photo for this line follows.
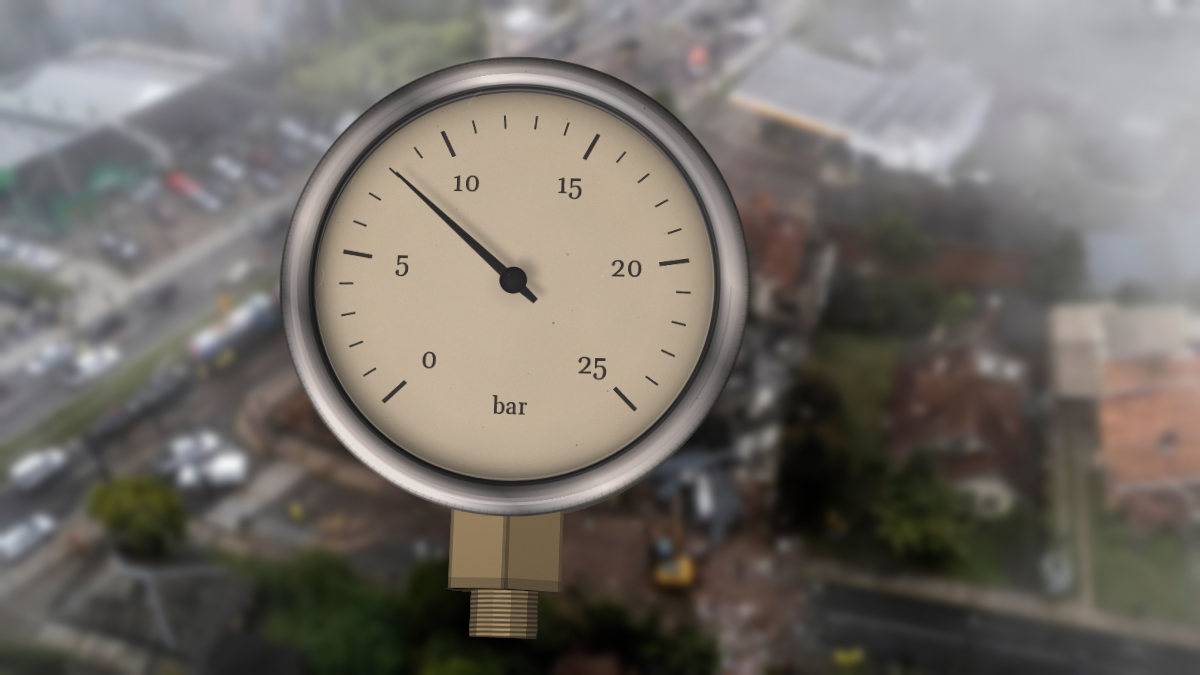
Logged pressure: 8 bar
